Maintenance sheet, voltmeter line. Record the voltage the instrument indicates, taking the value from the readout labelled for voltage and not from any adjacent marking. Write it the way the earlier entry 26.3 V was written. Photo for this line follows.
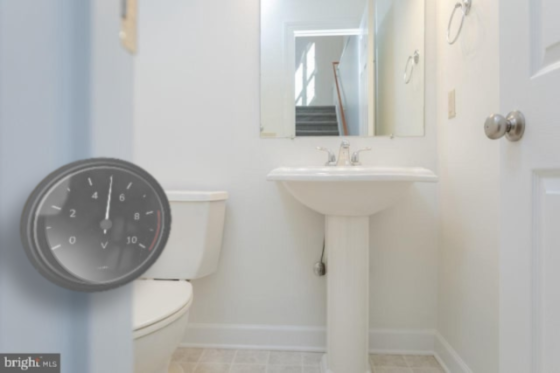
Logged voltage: 5 V
